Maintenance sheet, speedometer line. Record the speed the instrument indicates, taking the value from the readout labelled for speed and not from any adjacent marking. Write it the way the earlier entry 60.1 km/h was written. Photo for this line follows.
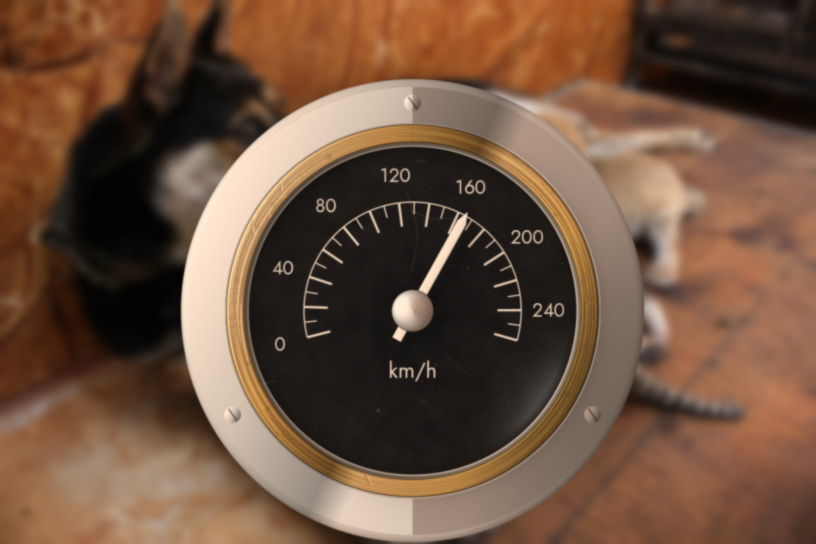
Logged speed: 165 km/h
